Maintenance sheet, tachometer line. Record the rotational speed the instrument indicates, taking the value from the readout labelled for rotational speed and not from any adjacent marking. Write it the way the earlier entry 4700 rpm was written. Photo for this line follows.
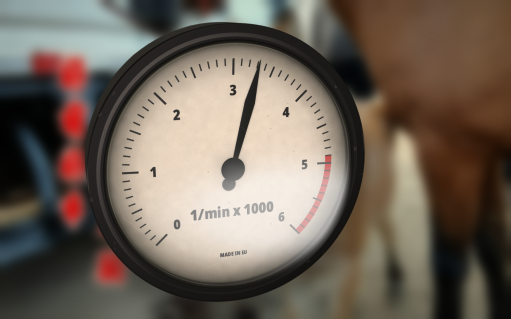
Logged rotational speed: 3300 rpm
